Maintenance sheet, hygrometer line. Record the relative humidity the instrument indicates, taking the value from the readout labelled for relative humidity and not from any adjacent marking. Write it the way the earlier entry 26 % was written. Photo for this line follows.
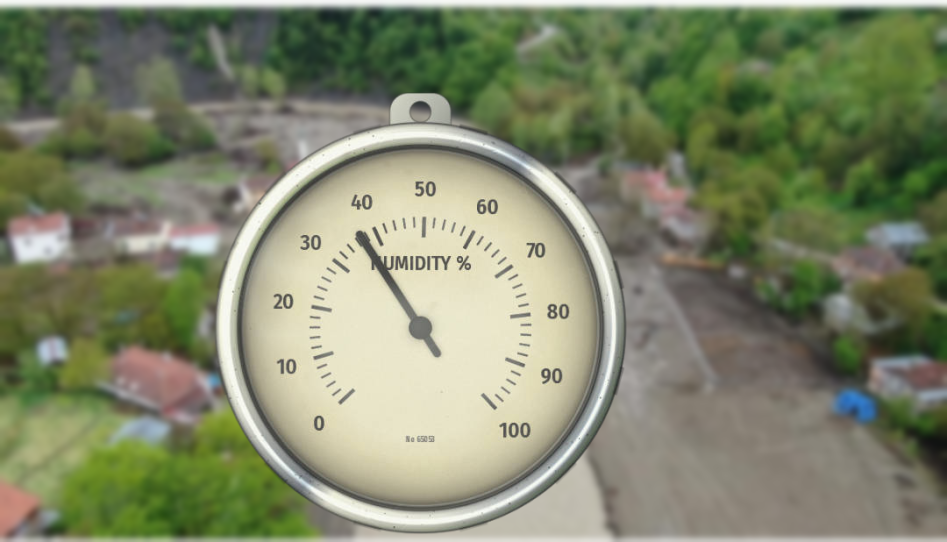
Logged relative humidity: 37 %
